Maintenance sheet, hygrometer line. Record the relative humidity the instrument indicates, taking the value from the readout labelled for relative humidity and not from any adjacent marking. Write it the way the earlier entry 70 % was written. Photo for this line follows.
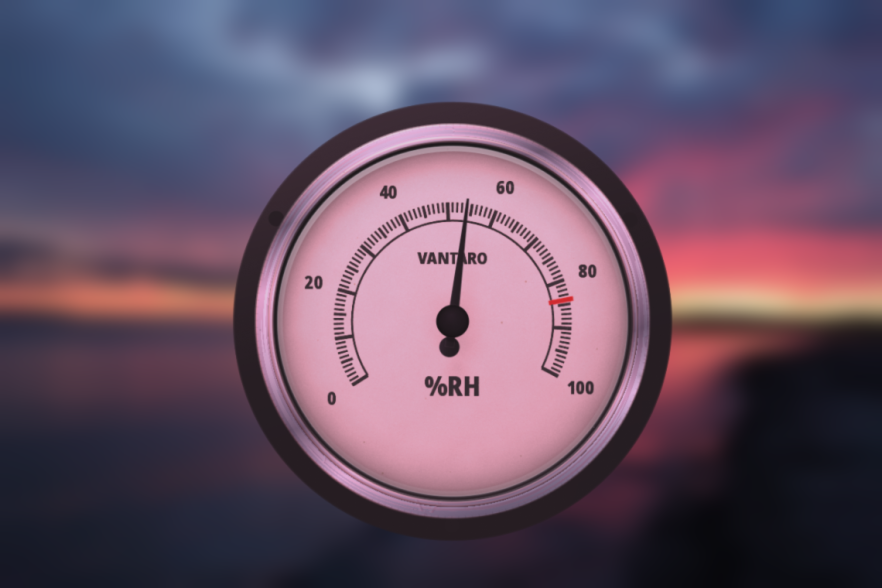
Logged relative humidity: 54 %
